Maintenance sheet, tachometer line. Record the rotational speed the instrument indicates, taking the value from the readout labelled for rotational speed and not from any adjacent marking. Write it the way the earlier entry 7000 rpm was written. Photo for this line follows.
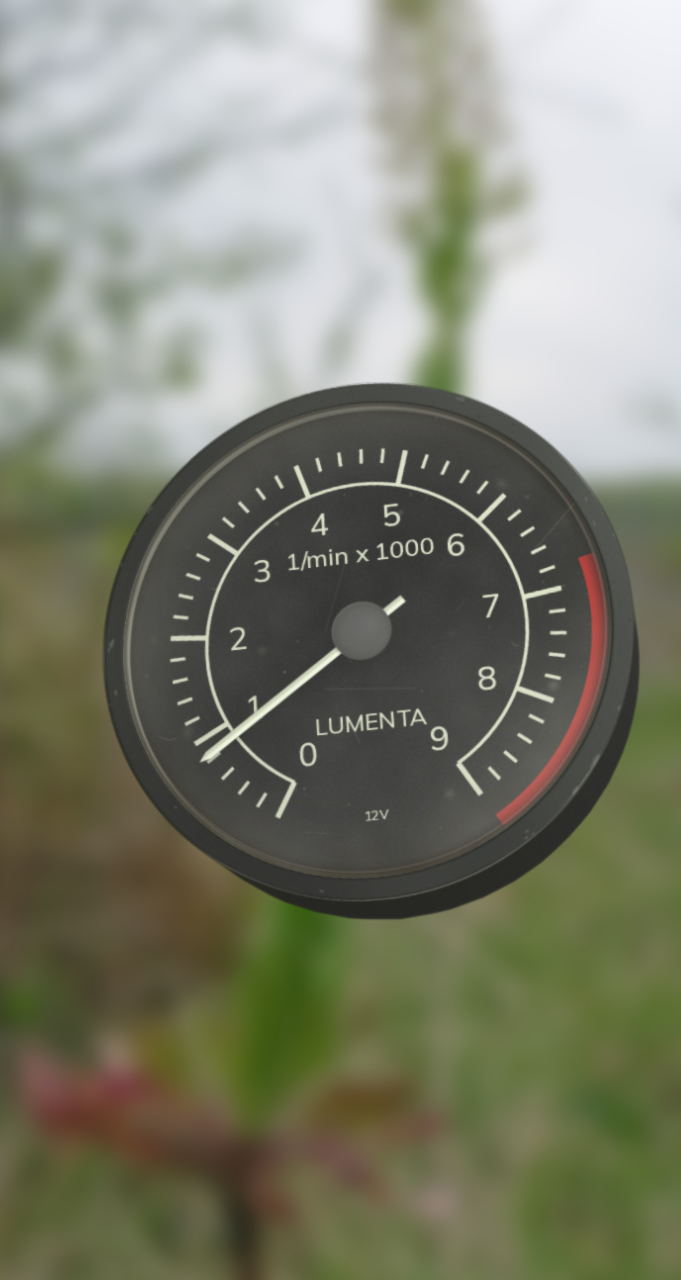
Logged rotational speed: 800 rpm
